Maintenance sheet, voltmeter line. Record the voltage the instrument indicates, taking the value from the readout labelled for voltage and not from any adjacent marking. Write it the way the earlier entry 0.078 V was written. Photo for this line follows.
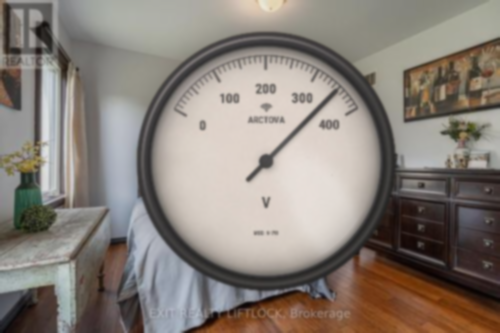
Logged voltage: 350 V
